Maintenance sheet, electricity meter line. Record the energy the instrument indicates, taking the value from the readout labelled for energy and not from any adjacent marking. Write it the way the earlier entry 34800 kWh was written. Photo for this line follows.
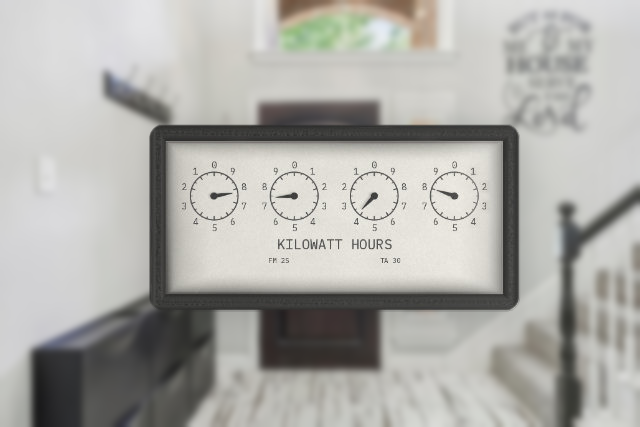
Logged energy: 7738 kWh
